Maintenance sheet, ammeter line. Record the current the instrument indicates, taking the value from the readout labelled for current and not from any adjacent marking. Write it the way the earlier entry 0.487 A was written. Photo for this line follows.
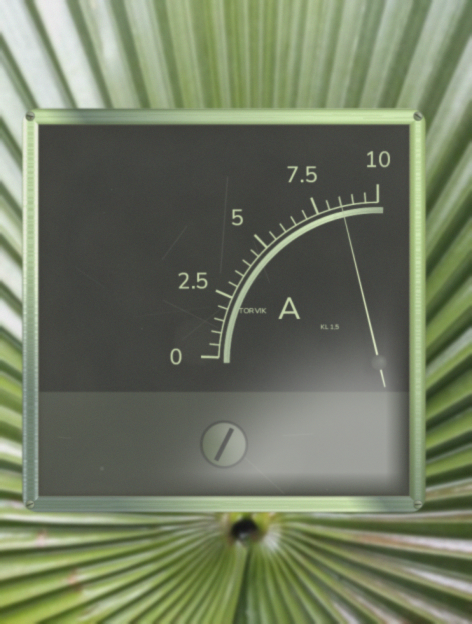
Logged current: 8.5 A
